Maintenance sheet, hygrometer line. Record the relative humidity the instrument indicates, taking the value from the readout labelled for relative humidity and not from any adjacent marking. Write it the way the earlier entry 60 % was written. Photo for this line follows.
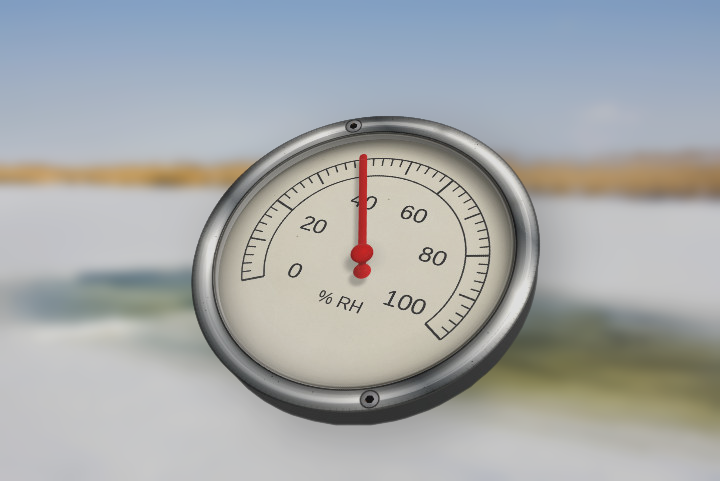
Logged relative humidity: 40 %
